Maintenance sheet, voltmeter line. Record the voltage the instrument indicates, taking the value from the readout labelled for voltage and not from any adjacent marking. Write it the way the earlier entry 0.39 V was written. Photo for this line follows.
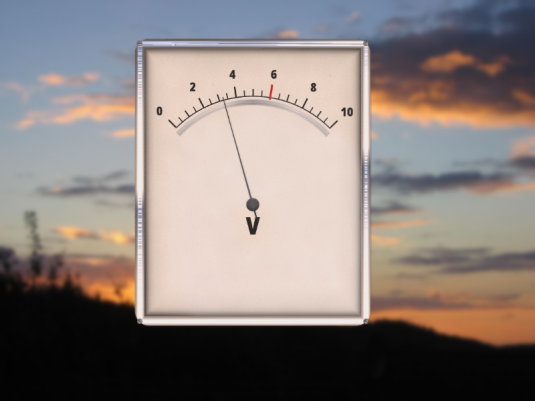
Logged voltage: 3.25 V
